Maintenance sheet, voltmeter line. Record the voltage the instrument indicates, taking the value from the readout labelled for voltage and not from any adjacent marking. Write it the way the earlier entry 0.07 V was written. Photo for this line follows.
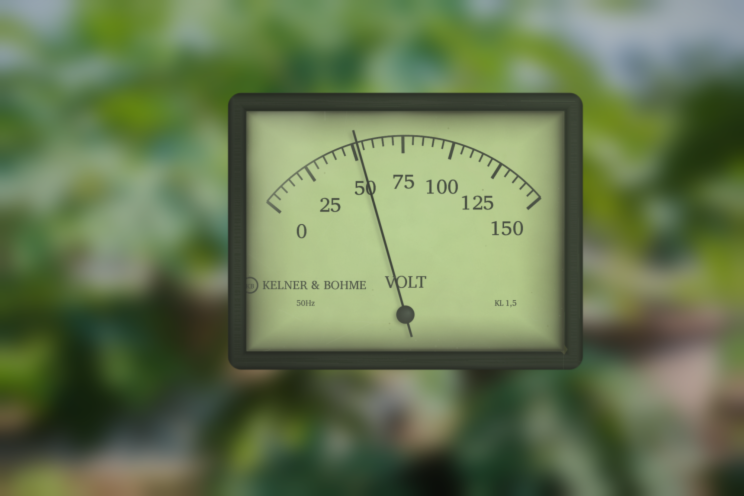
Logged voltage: 52.5 V
